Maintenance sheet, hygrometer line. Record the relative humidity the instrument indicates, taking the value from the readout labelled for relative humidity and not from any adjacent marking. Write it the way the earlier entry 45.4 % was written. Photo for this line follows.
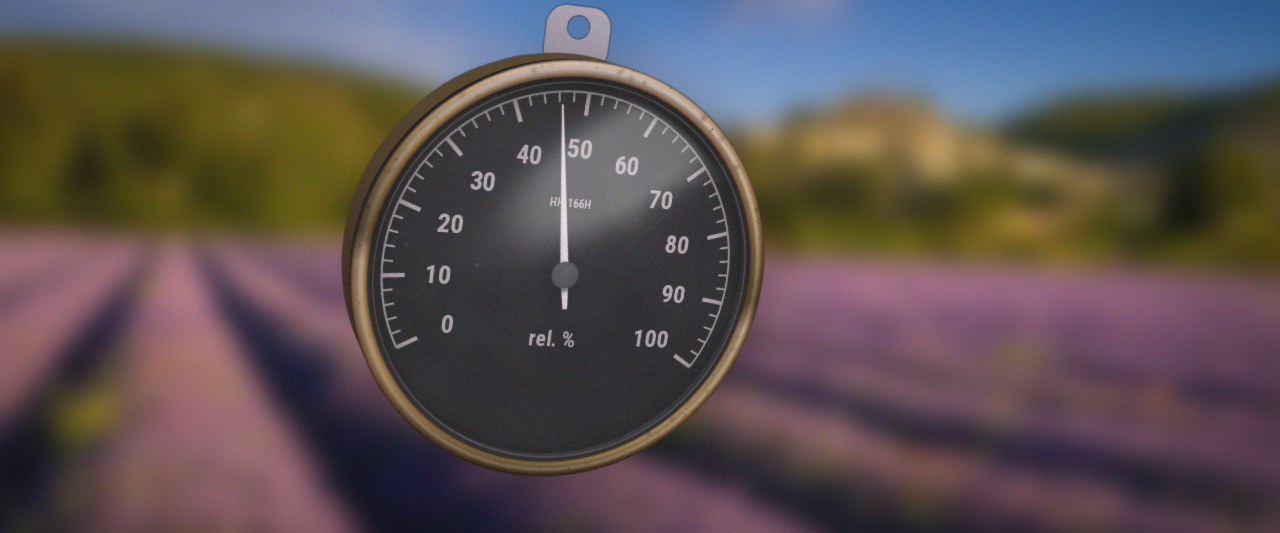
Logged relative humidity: 46 %
